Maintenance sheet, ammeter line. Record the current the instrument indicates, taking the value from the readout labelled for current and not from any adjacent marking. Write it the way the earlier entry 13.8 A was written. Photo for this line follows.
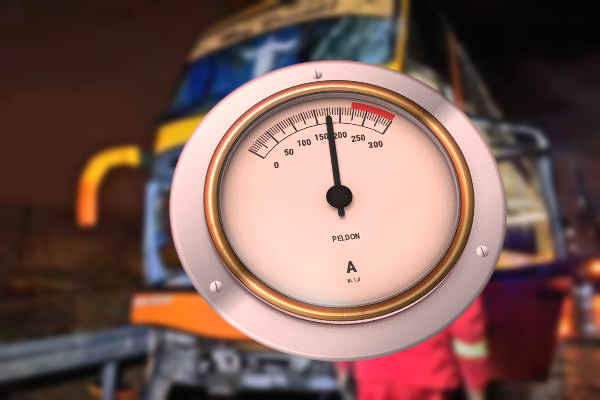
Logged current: 175 A
